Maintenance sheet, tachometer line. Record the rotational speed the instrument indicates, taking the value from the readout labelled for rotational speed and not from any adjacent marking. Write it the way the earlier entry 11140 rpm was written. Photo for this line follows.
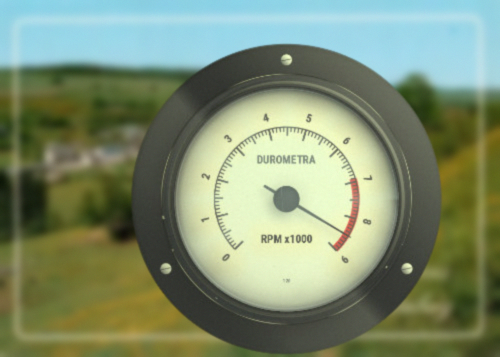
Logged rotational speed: 8500 rpm
